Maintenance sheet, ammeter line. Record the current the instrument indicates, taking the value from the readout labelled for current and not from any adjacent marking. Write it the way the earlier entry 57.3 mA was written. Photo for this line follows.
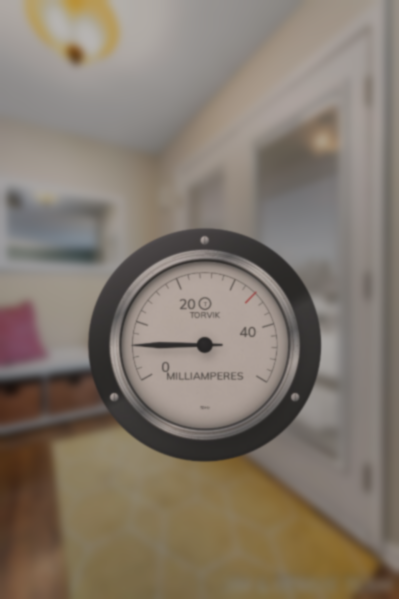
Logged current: 6 mA
